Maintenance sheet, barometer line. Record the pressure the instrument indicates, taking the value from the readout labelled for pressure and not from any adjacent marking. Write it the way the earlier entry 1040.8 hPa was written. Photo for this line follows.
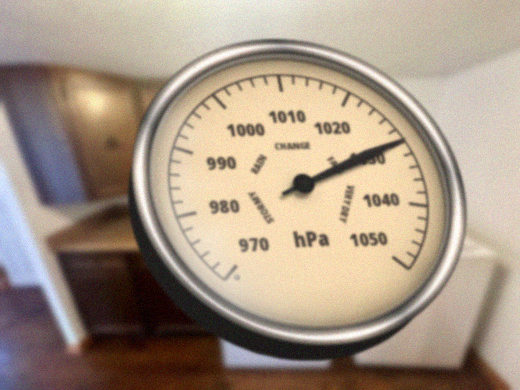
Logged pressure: 1030 hPa
